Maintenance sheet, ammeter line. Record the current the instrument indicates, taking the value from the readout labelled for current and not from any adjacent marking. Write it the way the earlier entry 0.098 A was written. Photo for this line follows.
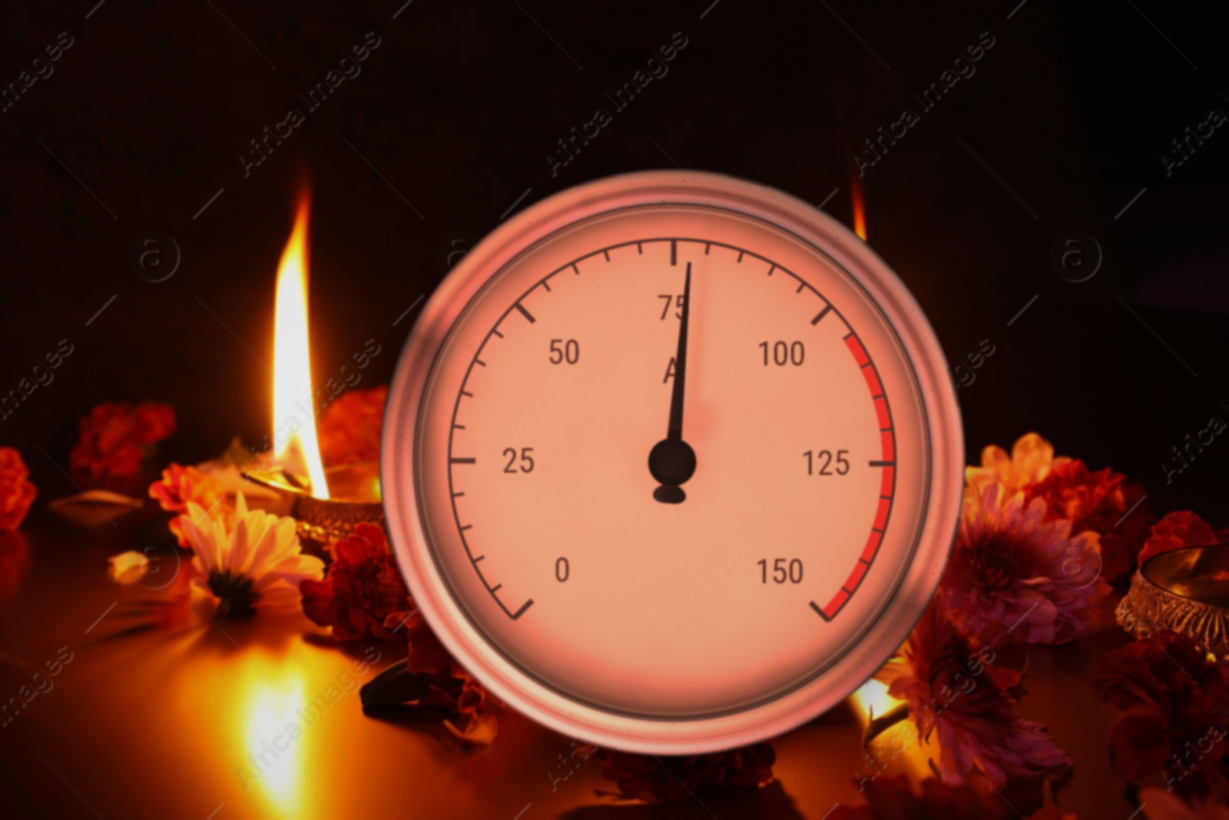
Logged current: 77.5 A
